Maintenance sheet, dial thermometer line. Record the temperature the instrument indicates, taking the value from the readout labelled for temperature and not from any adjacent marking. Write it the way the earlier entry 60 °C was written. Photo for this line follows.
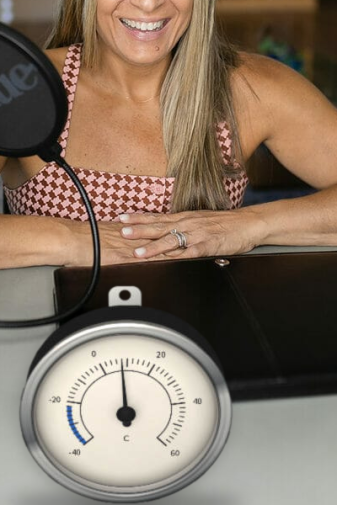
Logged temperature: 8 °C
